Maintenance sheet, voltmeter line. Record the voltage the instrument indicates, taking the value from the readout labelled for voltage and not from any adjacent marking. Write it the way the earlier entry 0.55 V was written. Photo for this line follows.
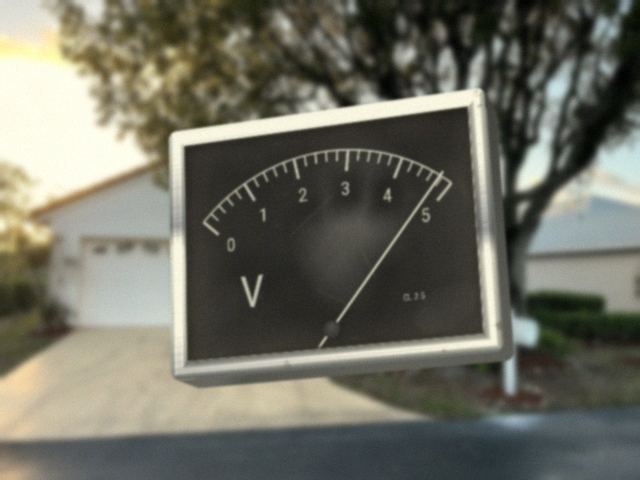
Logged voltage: 4.8 V
